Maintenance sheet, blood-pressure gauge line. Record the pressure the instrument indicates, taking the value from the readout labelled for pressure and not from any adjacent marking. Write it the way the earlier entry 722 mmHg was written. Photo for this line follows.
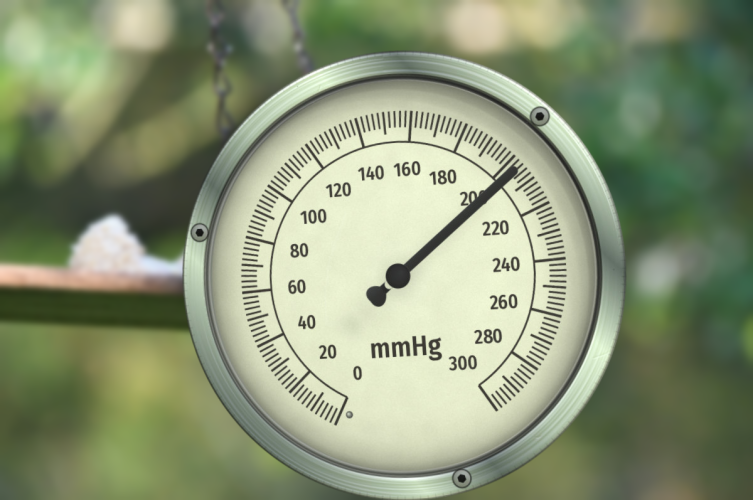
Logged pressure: 204 mmHg
